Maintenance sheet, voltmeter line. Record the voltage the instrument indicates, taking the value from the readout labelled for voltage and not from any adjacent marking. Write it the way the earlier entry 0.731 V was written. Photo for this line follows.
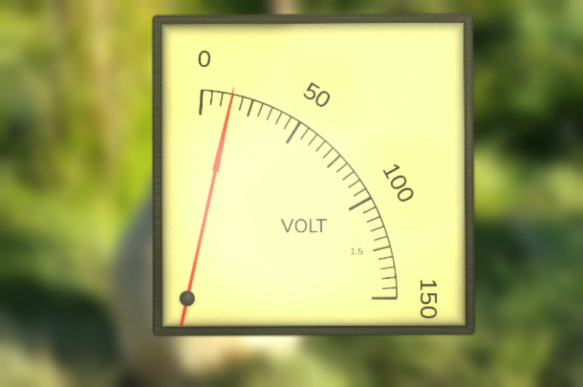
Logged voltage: 15 V
